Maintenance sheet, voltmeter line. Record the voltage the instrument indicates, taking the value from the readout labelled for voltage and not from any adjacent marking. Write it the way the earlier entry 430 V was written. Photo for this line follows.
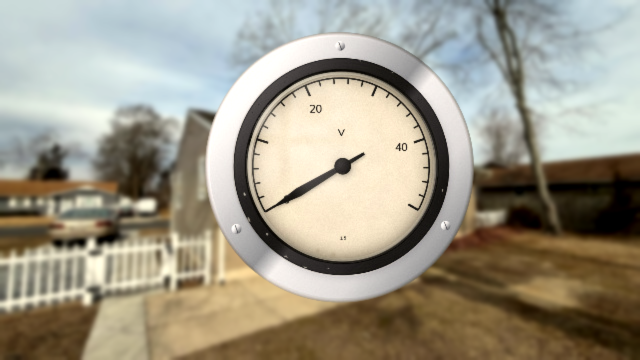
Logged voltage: 0 V
